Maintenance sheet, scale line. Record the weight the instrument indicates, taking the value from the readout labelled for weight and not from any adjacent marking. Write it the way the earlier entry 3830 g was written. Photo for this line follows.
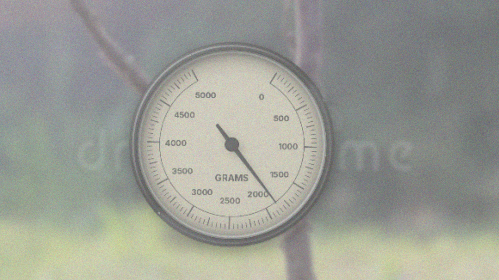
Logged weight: 1850 g
